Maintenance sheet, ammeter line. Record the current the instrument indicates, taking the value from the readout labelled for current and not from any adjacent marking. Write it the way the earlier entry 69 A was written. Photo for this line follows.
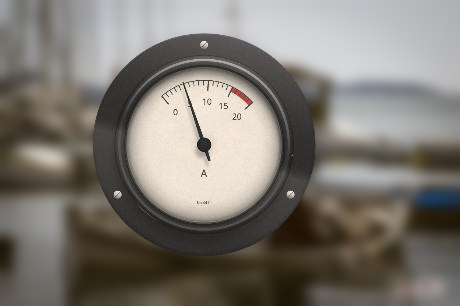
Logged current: 5 A
